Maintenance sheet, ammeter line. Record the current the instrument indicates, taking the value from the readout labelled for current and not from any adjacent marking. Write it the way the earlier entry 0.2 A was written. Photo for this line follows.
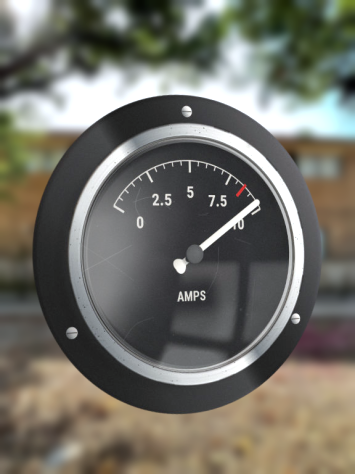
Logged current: 9.5 A
